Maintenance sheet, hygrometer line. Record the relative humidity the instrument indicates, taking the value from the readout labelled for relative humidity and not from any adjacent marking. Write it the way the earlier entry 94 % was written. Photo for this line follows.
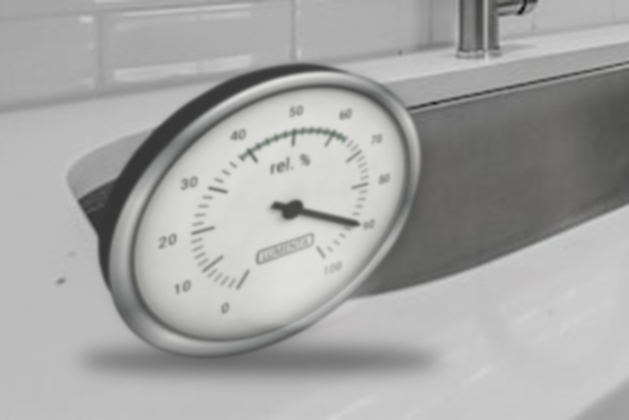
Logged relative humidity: 90 %
